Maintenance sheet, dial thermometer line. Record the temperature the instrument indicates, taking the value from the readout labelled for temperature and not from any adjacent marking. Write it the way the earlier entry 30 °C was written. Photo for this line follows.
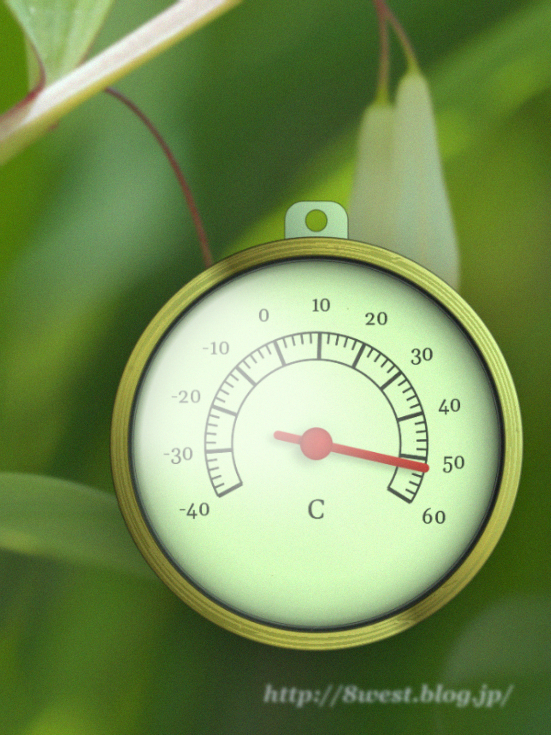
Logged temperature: 52 °C
